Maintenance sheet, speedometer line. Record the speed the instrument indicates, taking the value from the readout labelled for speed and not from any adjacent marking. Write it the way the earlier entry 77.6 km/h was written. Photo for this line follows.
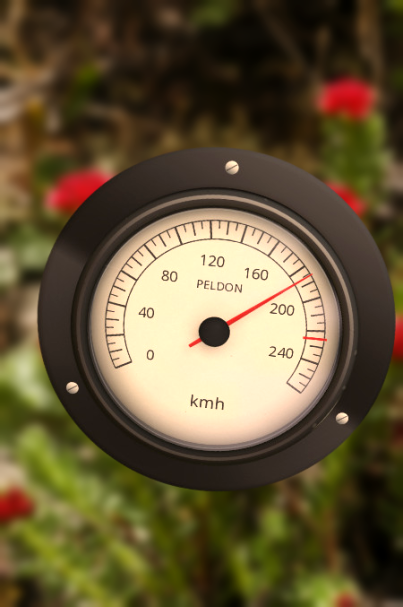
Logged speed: 185 km/h
